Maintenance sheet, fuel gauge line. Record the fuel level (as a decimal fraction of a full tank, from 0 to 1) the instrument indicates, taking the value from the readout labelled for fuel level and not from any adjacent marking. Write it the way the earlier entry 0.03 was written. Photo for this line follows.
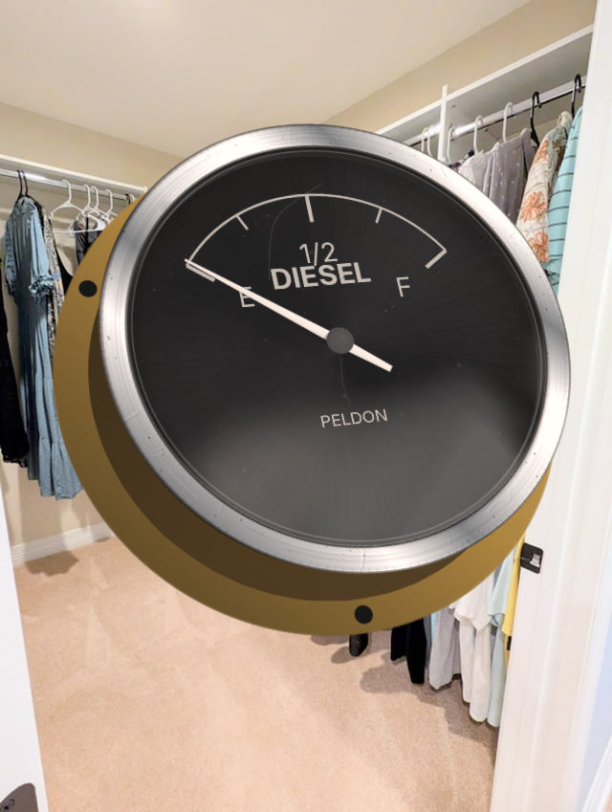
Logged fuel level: 0
